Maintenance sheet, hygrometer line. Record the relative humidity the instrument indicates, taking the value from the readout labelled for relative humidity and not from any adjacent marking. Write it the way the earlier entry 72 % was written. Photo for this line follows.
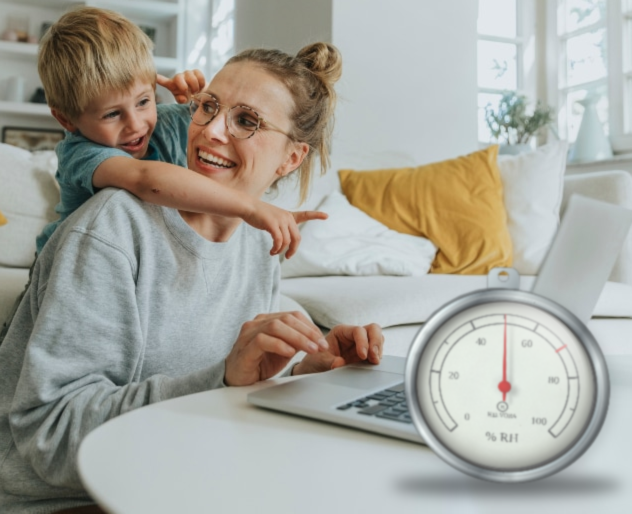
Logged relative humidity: 50 %
